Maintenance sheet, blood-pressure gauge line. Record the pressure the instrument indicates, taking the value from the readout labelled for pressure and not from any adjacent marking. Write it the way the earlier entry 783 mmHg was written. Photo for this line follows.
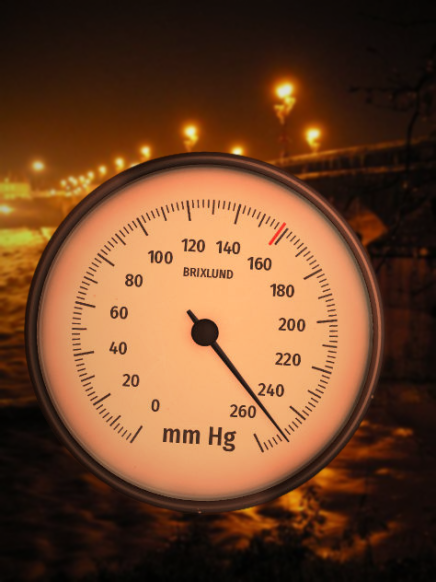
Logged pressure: 250 mmHg
